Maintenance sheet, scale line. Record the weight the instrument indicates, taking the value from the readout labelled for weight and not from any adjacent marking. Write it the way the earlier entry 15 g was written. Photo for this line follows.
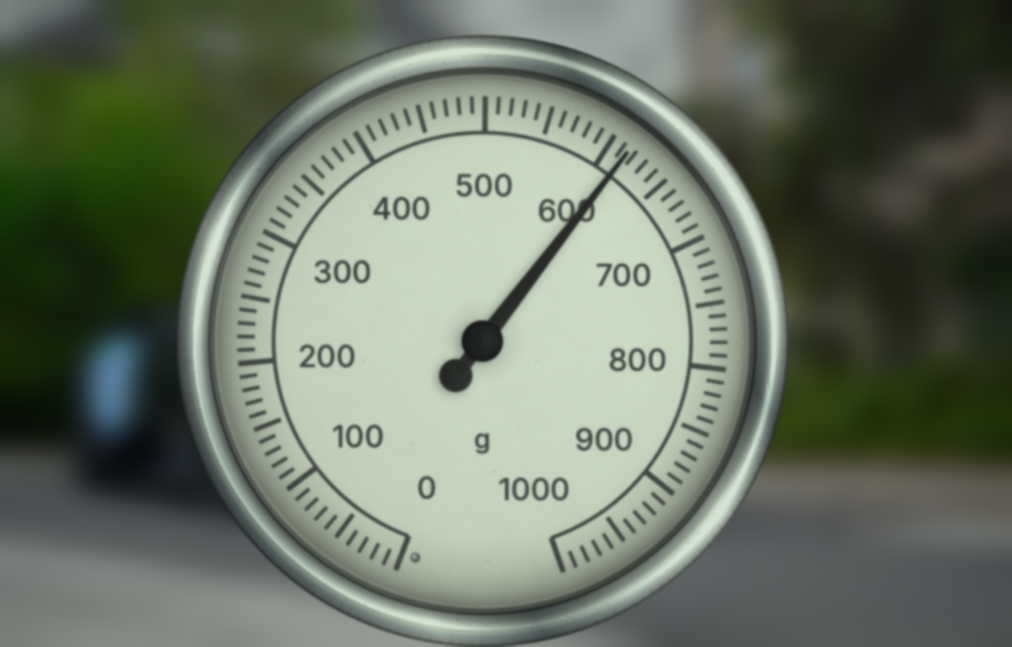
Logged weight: 615 g
